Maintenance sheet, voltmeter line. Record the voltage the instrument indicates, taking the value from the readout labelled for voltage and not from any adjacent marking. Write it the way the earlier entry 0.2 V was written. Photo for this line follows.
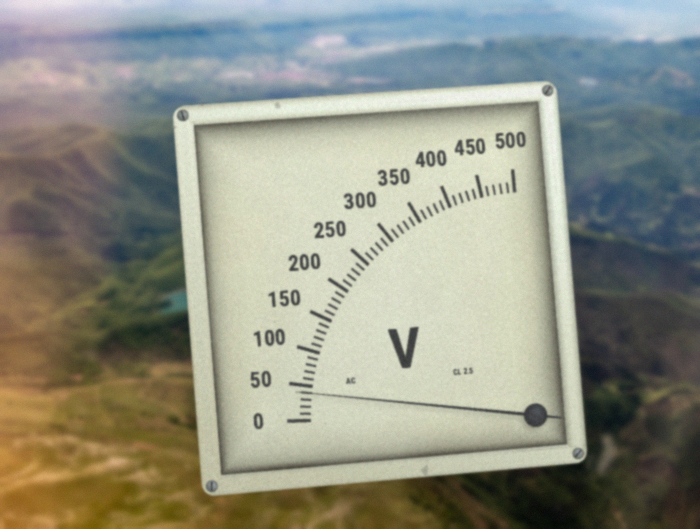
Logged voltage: 40 V
